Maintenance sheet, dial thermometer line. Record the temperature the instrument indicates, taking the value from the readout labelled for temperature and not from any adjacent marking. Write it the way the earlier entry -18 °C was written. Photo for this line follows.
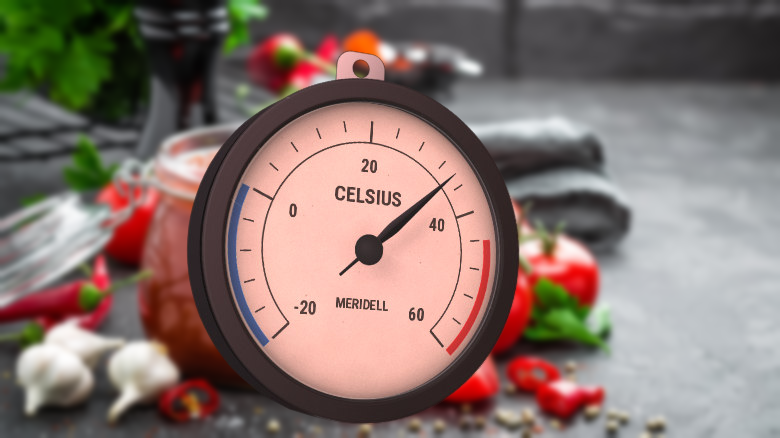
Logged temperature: 34 °C
